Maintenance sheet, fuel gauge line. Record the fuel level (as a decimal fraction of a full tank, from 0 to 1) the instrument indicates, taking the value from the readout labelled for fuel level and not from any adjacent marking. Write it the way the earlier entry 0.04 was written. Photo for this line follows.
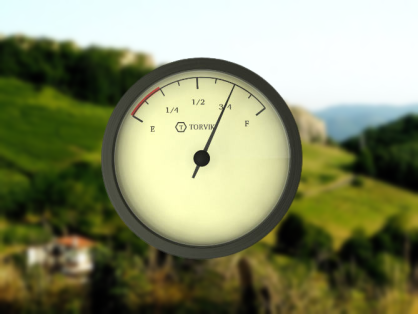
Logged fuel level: 0.75
